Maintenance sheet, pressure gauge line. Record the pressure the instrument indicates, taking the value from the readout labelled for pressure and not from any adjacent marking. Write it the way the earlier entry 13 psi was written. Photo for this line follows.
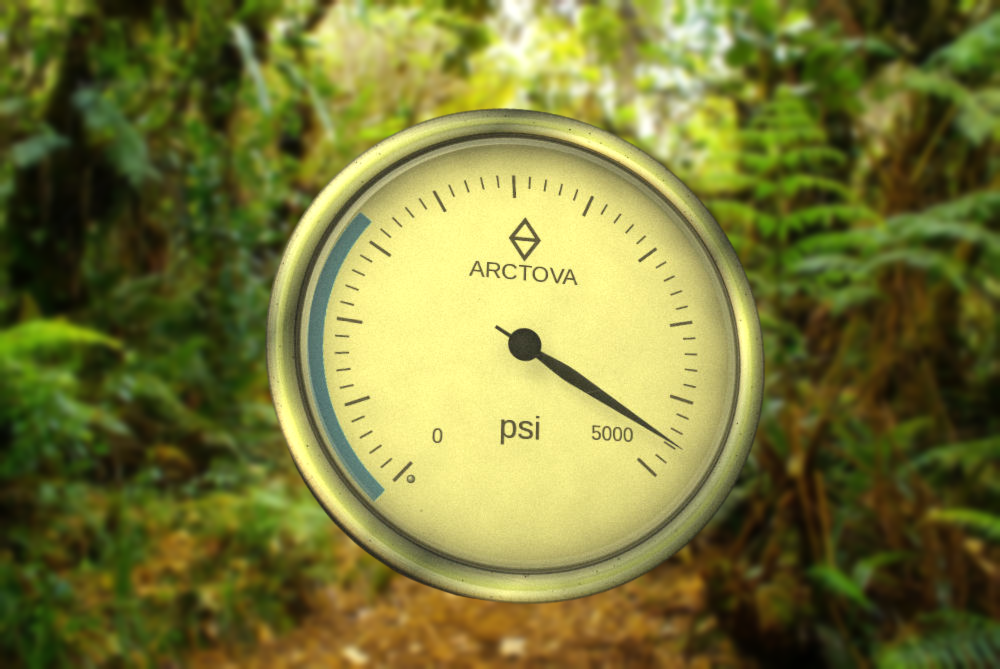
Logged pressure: 4800 psi
